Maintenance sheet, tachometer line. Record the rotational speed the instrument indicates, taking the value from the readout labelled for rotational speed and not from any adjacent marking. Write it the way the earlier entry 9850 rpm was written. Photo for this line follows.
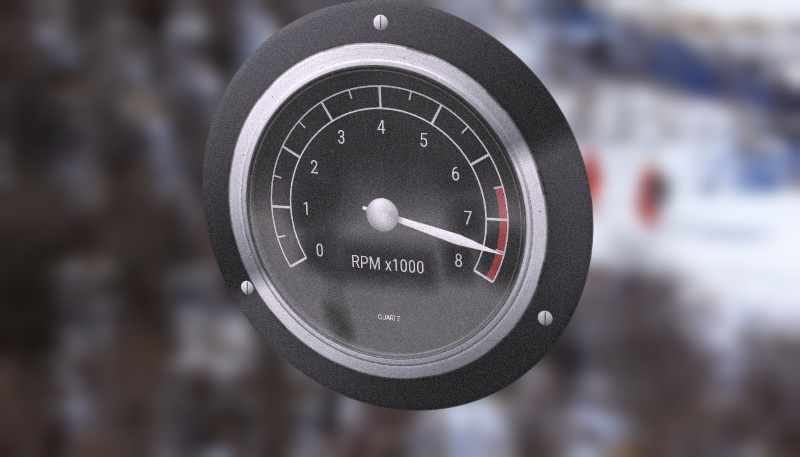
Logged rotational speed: 7500 rpm
